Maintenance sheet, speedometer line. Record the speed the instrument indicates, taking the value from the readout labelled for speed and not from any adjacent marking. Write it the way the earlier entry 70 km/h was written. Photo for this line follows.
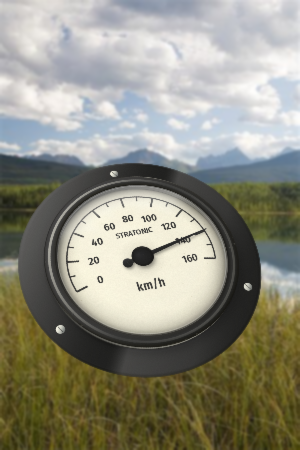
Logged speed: 140 km/h
